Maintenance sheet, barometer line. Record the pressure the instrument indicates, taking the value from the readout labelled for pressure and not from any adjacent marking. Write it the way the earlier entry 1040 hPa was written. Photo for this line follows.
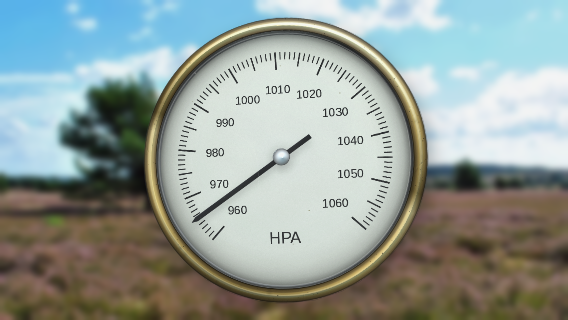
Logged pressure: 965 hPa
